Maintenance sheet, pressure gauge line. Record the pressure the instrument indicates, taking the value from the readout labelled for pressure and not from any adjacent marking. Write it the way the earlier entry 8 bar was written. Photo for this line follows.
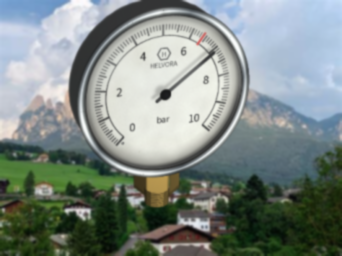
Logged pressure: 7 bar
